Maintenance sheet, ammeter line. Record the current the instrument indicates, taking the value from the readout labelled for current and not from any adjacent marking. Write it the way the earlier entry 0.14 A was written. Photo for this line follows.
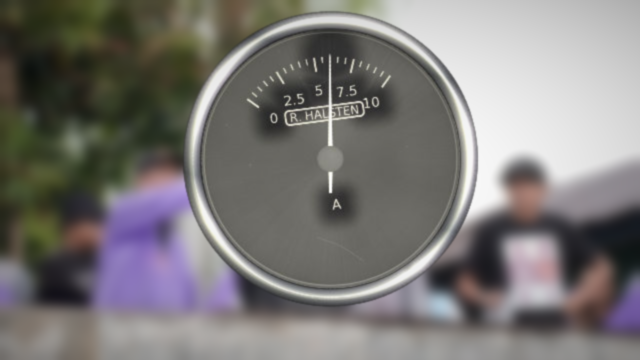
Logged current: 6 A
